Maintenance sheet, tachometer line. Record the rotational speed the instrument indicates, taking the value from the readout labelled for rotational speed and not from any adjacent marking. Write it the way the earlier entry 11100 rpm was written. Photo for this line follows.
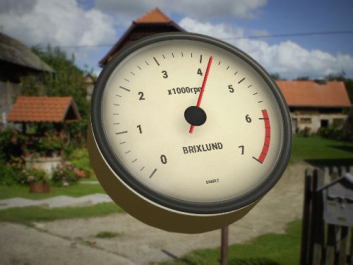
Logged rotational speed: 4200 rpm
